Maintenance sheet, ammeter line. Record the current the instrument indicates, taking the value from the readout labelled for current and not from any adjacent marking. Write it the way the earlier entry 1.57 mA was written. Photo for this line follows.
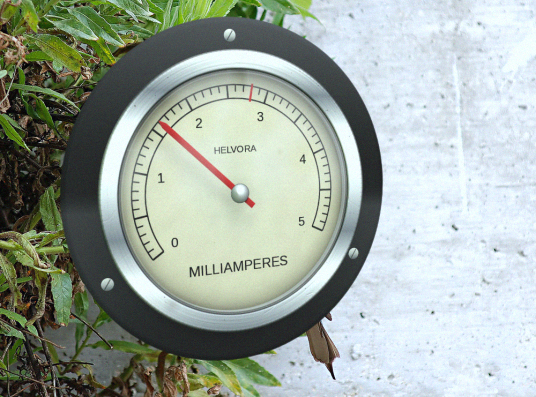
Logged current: 1.6 mA
